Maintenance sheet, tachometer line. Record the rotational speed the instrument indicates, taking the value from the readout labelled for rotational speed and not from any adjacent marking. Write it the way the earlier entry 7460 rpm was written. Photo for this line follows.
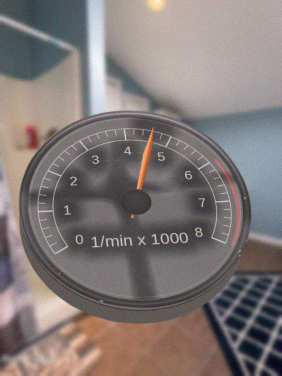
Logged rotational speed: 4600 rpm
